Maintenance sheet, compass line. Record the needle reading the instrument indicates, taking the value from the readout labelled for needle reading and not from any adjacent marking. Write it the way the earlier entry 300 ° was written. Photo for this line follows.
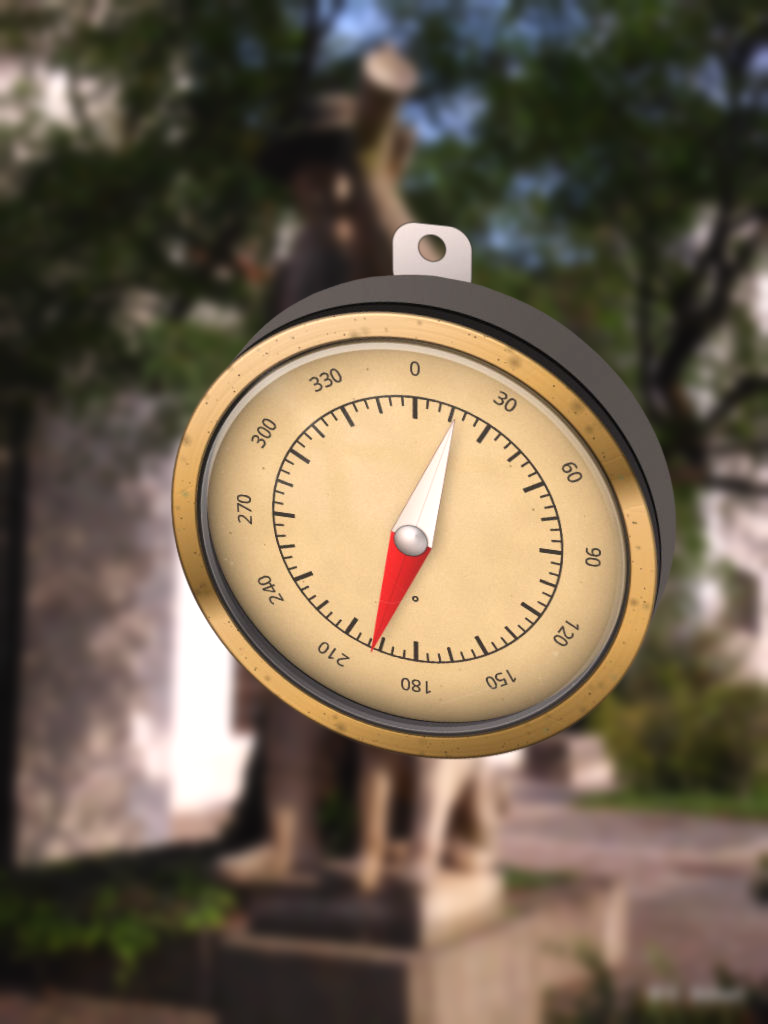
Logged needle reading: 197.5 °
